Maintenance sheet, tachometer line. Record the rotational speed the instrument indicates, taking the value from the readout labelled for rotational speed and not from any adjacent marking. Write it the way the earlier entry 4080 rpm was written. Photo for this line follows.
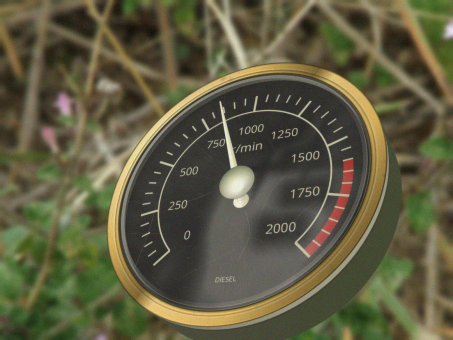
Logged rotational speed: 850 rpm
